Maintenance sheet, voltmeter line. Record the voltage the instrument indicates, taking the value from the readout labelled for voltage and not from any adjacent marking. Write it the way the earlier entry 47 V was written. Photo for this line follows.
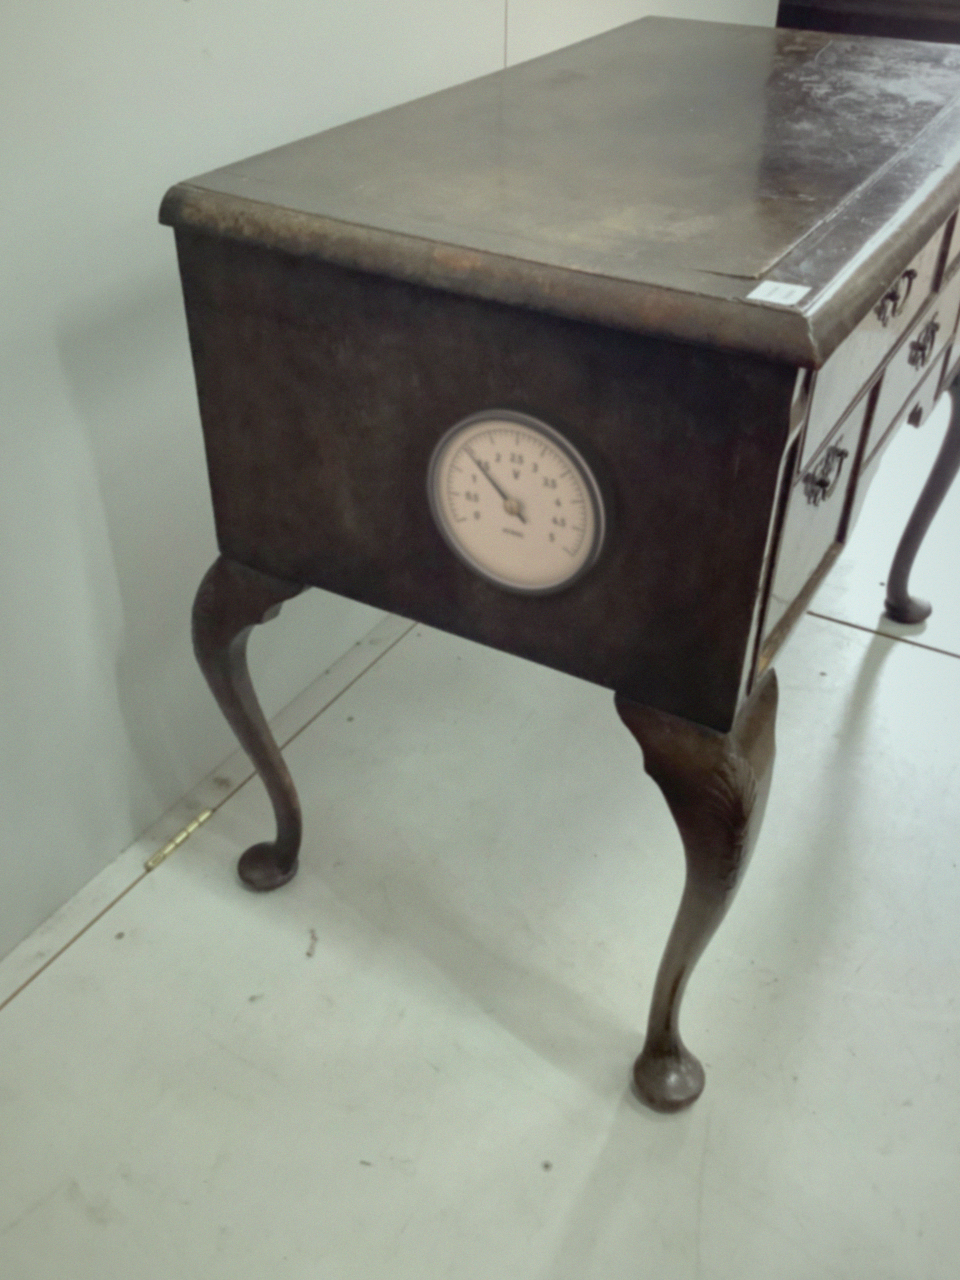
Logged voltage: 1.5 V
